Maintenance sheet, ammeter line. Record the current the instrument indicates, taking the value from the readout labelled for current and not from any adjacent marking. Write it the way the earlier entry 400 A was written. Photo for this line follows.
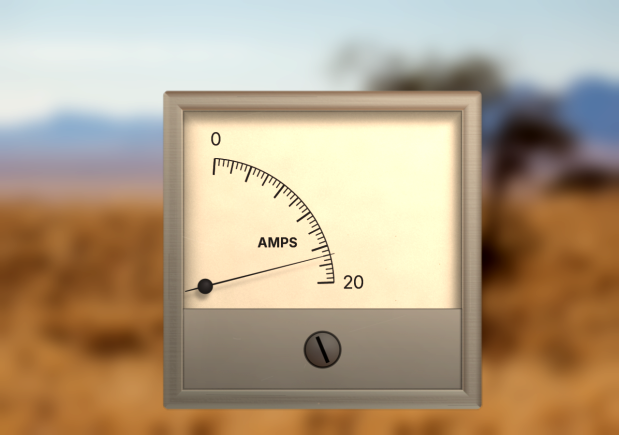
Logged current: 17 A
